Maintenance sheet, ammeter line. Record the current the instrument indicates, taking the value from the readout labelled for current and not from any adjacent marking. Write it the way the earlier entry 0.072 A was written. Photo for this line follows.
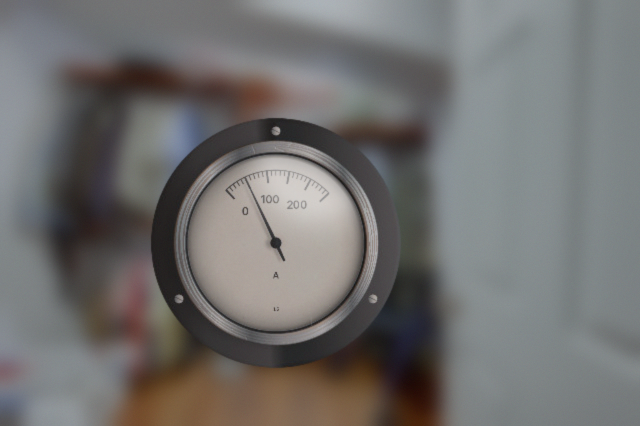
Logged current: 50 A
